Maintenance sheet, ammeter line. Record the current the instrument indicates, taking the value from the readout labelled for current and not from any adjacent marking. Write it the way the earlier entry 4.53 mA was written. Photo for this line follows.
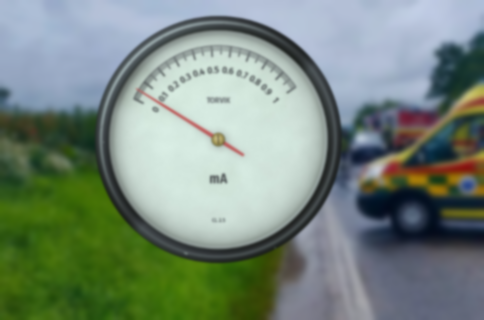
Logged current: 0.05 mA
